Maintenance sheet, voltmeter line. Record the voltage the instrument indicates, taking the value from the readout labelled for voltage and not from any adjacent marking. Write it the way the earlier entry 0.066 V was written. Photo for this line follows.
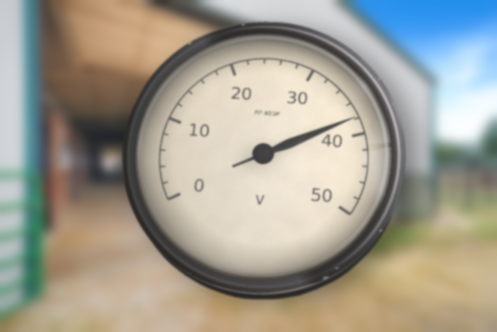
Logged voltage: 38 V
